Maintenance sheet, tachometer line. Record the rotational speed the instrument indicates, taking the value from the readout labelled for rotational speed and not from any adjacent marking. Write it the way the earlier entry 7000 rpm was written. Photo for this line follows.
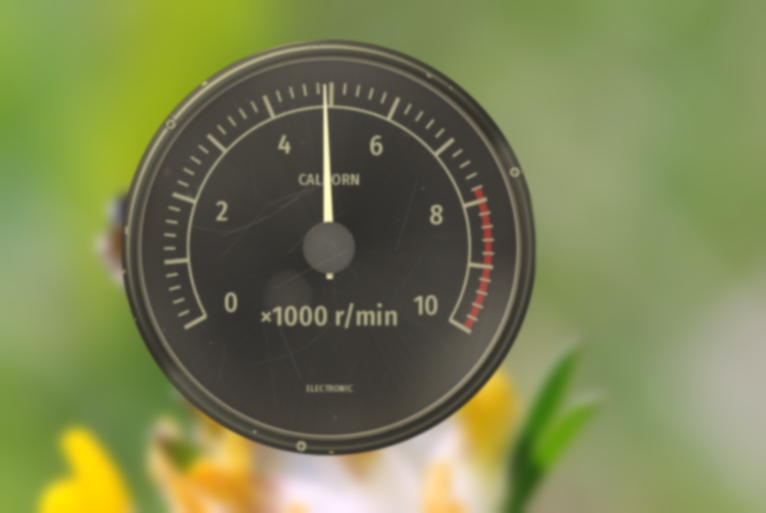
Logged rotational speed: 4900 rpm
